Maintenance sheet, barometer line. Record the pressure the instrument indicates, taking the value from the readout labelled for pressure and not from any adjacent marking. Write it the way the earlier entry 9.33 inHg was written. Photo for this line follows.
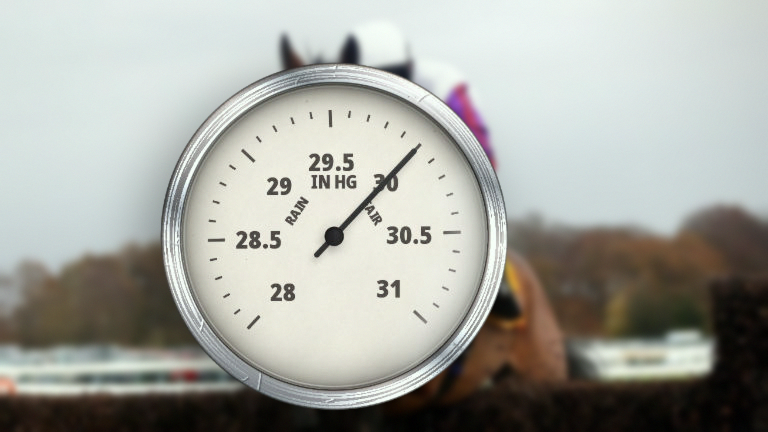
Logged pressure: 30 inHg
